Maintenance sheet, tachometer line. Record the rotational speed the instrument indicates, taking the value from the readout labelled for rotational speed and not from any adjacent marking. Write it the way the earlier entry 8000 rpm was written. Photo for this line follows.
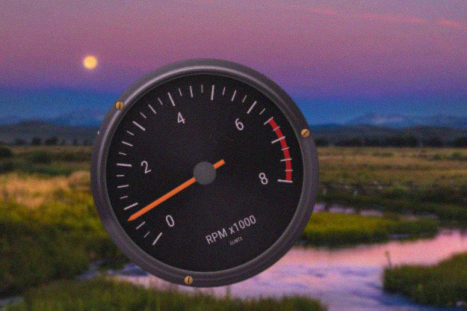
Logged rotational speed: 750 rpm
